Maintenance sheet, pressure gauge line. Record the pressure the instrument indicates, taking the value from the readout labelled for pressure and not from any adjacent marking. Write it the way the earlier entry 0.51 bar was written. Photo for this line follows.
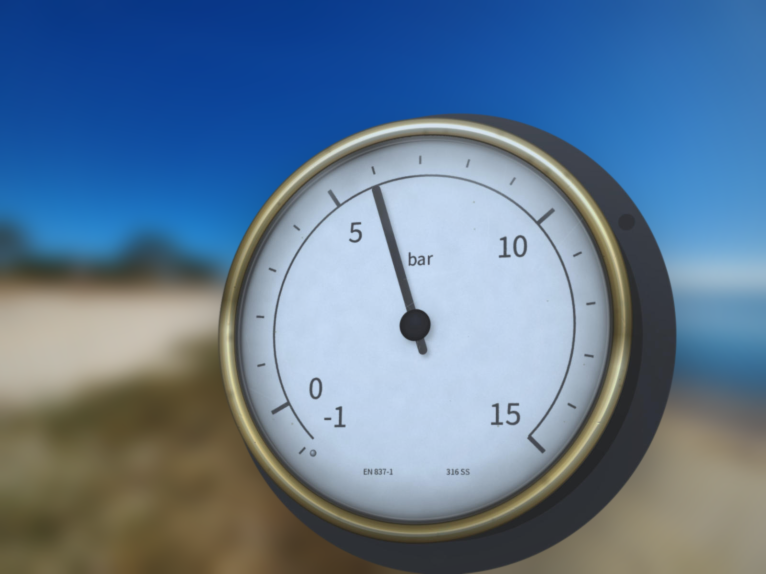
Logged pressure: 6 bar
